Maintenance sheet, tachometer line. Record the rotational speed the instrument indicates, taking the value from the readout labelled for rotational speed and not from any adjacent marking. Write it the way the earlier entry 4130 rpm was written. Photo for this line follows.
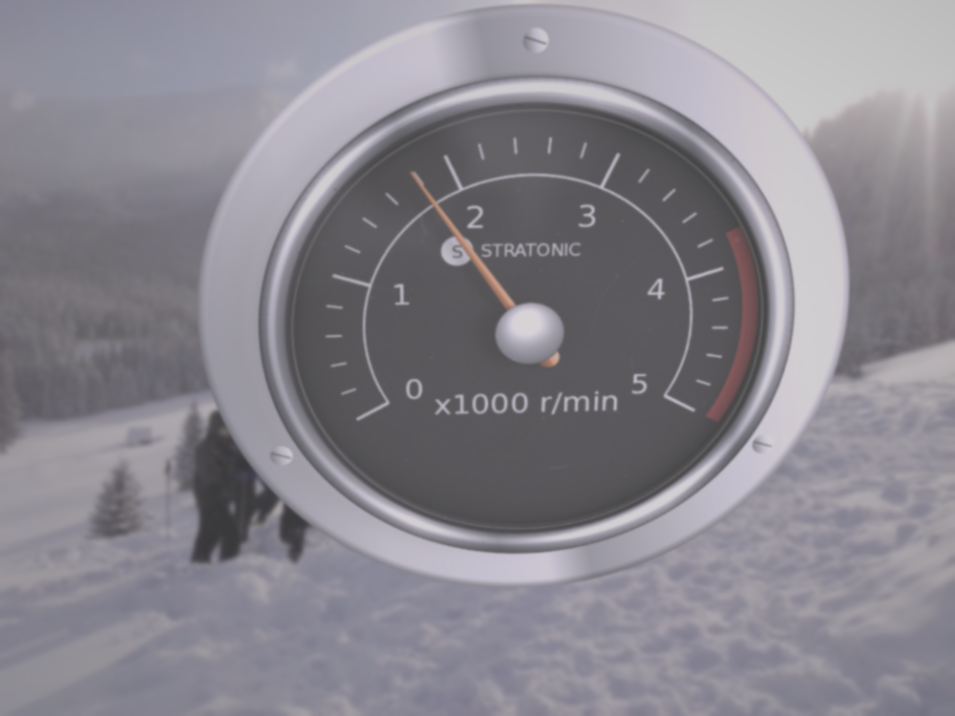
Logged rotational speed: 1800 rpm
